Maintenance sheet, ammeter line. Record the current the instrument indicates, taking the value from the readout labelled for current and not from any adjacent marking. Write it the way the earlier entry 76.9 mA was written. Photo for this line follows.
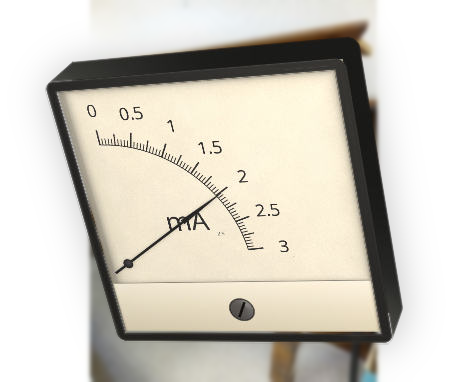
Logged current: 2 mA
